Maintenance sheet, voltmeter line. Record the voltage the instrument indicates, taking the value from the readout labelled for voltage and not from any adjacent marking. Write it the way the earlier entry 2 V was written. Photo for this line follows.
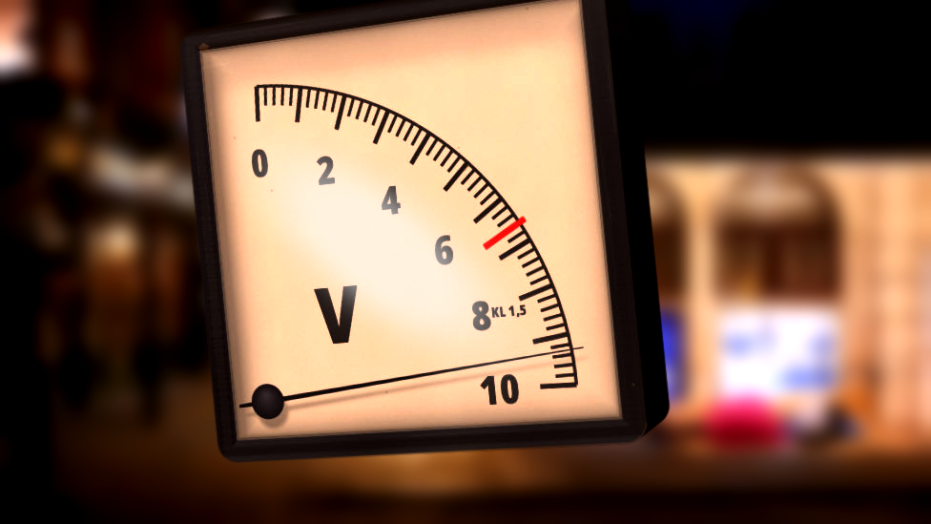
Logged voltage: 9.3 V
